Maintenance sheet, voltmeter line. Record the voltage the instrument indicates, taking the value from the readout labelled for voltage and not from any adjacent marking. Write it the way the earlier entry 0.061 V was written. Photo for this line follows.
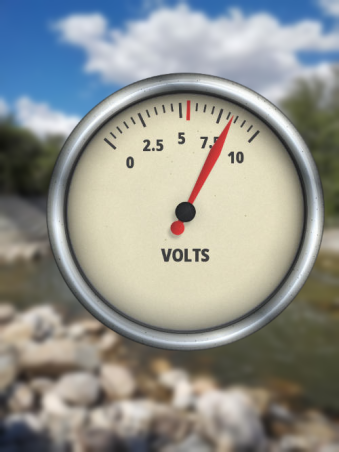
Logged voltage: 8.25 V
